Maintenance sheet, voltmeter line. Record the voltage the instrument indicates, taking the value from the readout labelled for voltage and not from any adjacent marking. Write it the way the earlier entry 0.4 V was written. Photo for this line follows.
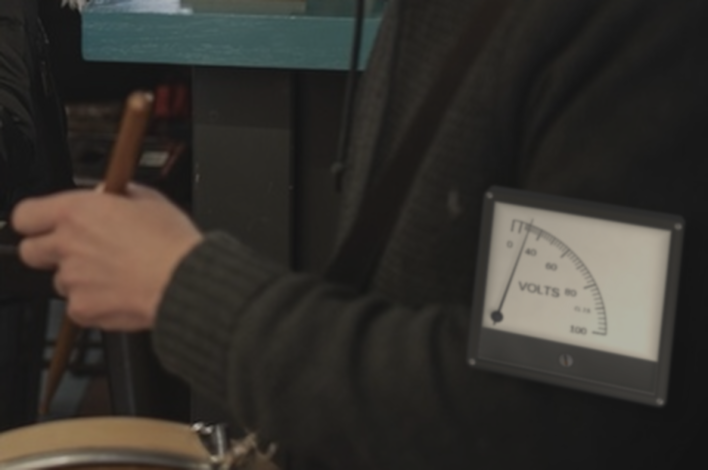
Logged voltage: 30 V
